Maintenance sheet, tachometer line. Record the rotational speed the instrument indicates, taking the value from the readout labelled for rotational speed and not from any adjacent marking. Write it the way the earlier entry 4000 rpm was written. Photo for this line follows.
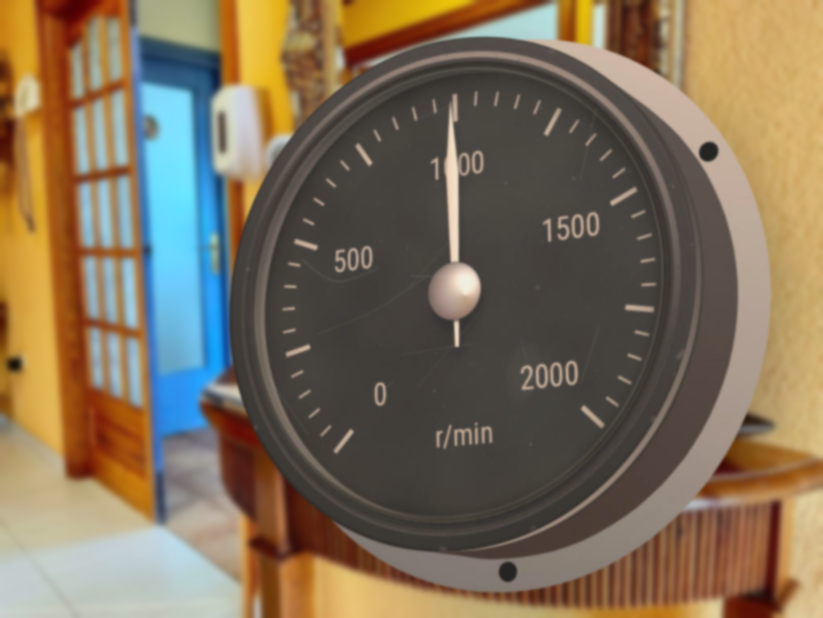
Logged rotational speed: 1000 rpm
